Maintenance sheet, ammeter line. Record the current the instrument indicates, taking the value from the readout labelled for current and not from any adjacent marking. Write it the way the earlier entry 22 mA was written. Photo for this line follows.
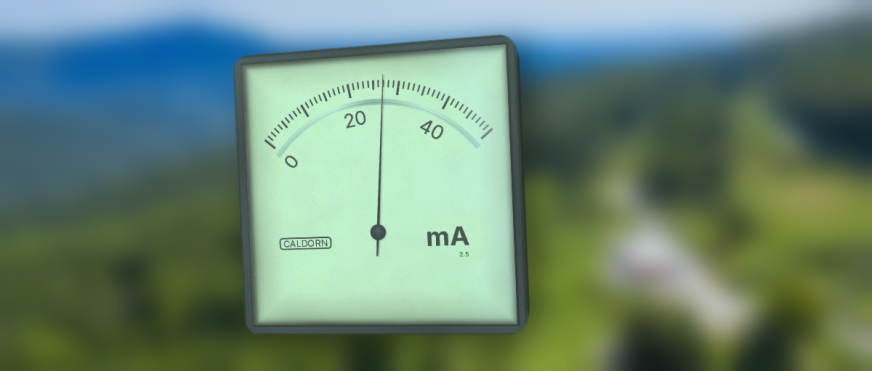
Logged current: 27 mA
